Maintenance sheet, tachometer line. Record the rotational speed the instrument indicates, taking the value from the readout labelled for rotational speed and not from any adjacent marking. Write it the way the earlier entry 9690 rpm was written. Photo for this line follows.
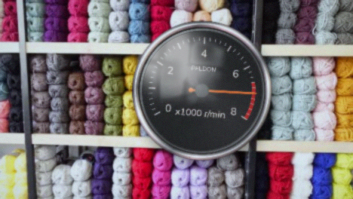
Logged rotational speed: 7000 rpm
